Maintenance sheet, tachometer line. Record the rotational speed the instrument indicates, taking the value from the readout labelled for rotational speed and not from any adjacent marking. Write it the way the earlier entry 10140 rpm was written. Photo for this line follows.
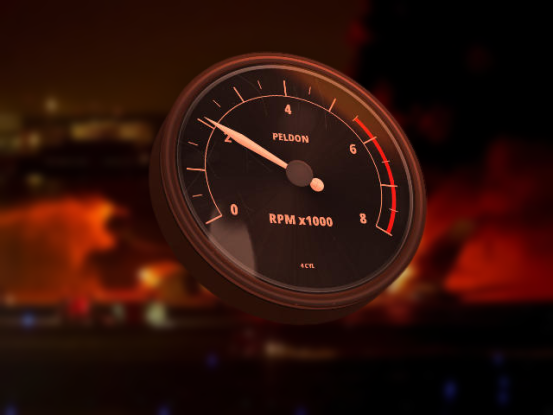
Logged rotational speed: 2000 rpm
